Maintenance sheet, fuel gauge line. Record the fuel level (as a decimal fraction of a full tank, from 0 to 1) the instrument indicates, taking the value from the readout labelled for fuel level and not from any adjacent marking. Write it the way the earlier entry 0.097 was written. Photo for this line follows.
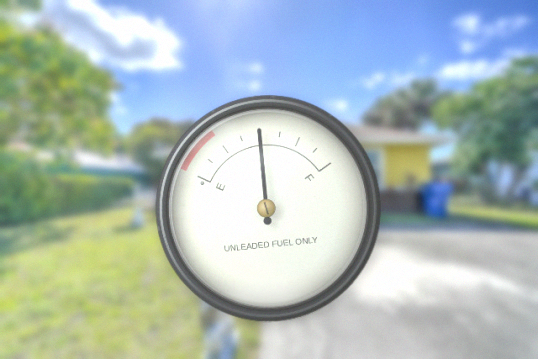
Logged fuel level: 0.5
